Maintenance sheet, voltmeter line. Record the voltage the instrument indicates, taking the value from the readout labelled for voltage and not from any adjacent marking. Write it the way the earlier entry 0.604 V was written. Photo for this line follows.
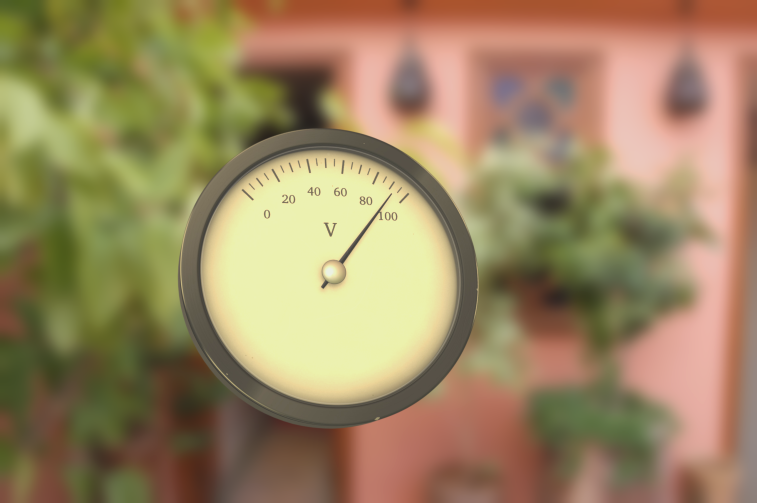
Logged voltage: 92.5 V
